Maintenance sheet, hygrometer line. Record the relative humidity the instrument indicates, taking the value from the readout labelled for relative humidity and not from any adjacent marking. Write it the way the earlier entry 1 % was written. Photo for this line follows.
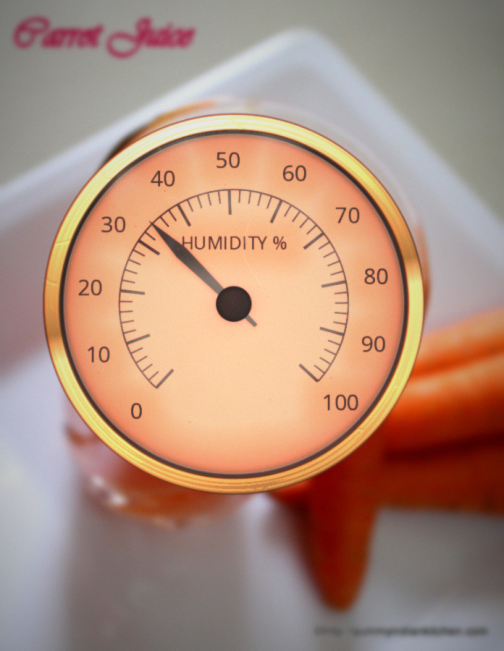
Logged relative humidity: 34 %
